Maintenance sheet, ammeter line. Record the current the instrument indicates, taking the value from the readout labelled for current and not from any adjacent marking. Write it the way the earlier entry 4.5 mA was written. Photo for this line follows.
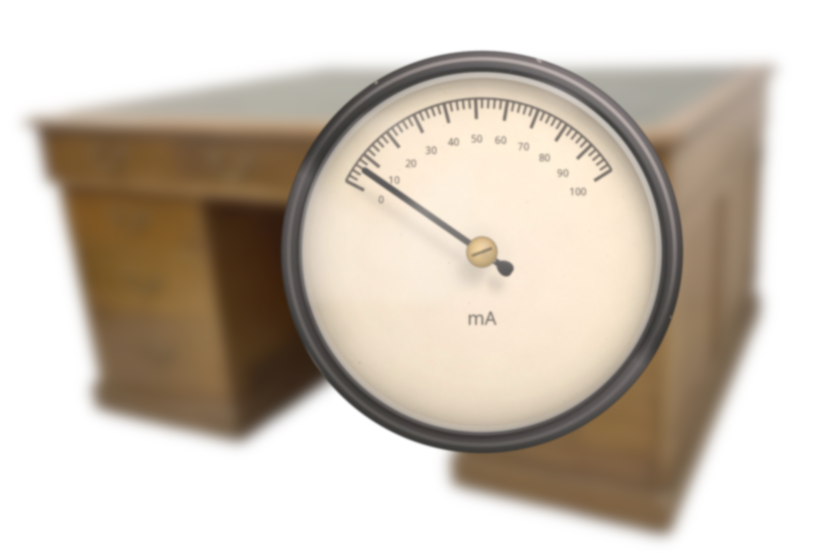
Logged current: 6 mA
